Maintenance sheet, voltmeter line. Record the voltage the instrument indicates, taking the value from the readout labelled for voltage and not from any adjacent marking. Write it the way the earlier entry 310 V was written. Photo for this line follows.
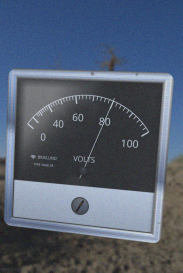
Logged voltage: 80 V
